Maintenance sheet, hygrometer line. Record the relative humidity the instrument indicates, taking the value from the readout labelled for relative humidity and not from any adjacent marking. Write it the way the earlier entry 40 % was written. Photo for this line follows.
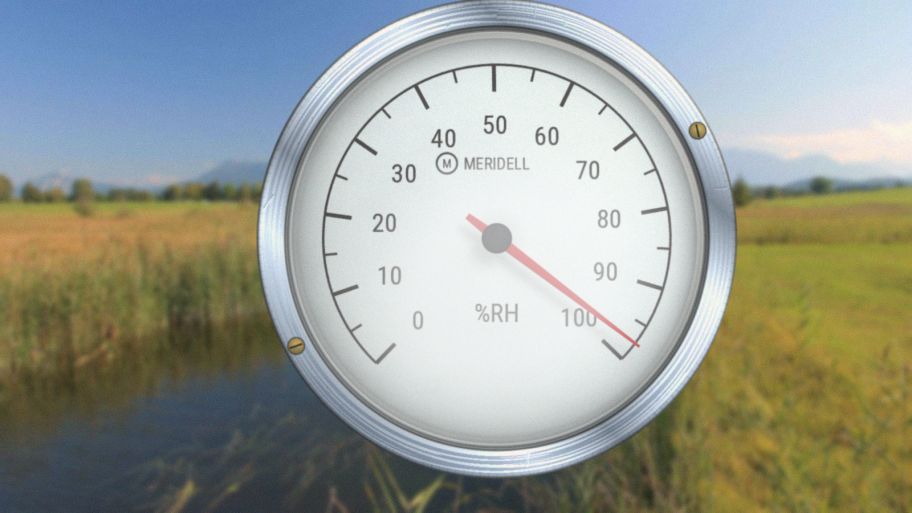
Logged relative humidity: 97.5 %
